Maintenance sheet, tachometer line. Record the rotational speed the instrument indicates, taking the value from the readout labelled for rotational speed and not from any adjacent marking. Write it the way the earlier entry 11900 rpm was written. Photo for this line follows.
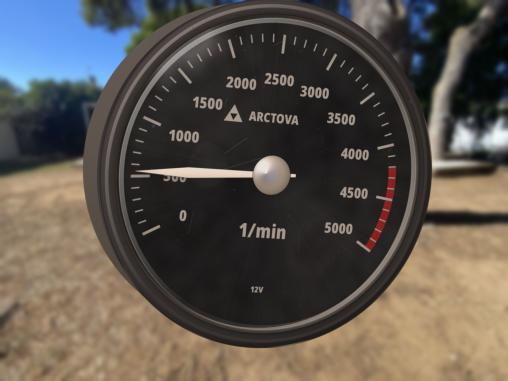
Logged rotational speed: 550 rpm
